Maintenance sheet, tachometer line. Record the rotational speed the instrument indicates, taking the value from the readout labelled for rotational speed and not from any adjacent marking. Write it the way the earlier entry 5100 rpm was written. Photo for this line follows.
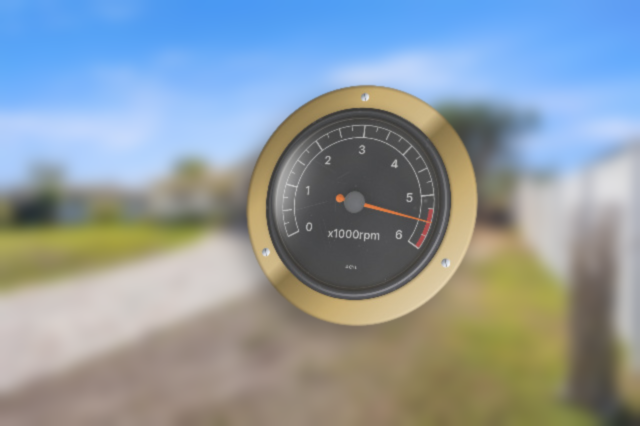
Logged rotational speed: 5500 rpm
